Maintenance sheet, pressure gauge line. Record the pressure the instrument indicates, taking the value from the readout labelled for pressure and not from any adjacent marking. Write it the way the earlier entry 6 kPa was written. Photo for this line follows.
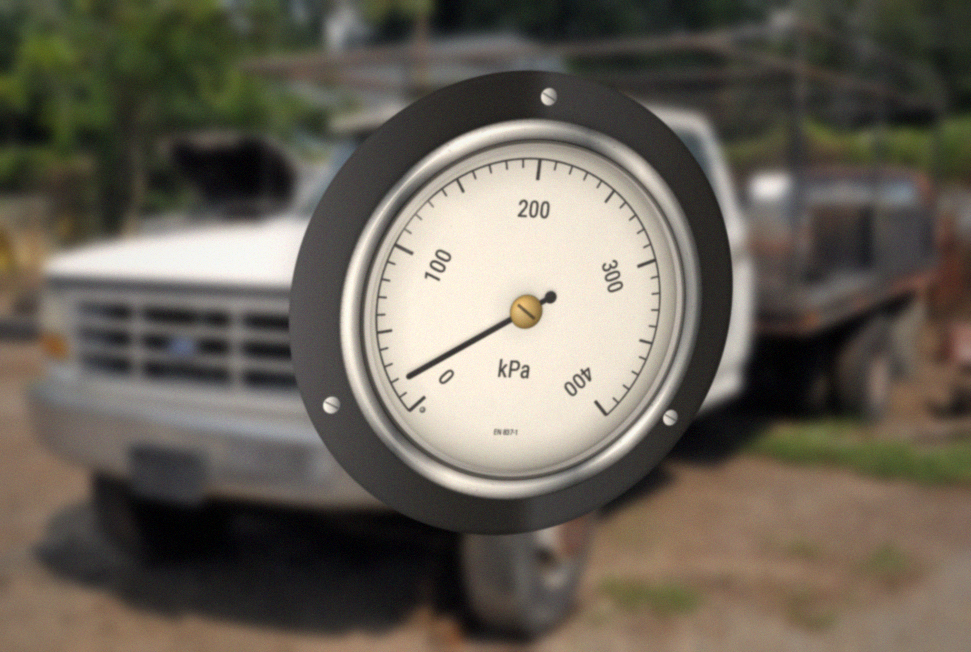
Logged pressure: 20 kPa
